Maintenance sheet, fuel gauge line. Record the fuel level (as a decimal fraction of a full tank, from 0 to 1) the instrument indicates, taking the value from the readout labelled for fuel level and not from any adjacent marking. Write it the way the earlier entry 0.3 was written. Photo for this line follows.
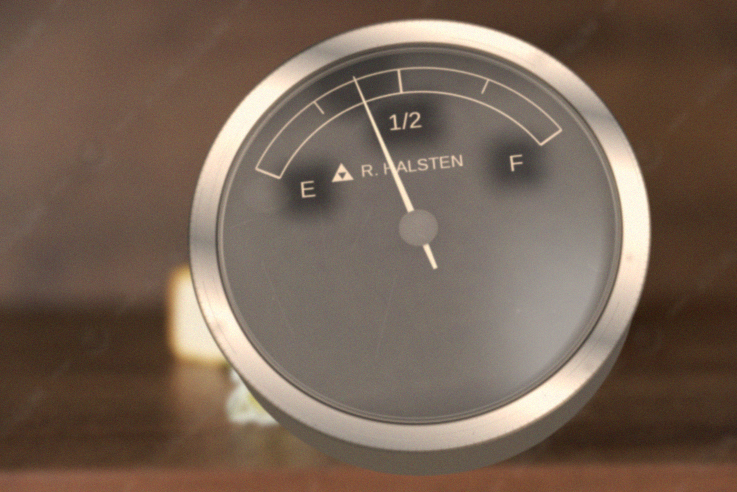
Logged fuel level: 0.375
